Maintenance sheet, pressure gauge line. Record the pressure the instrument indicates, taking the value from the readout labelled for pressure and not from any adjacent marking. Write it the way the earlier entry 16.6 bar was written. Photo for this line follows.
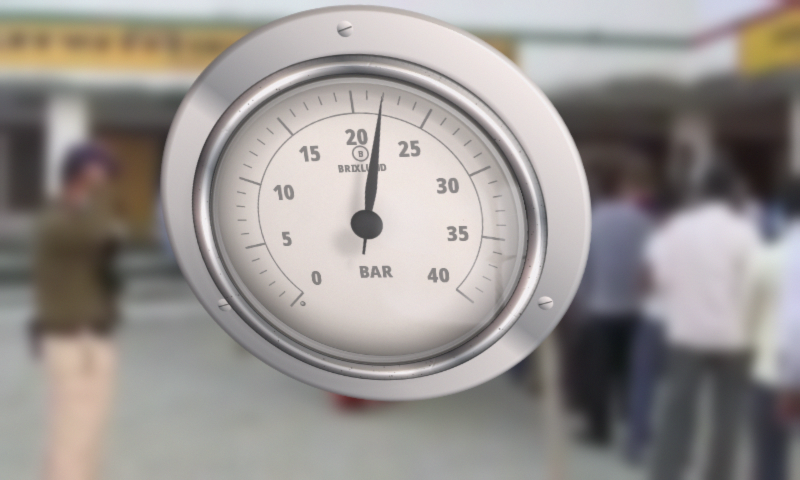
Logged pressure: 22 bar
